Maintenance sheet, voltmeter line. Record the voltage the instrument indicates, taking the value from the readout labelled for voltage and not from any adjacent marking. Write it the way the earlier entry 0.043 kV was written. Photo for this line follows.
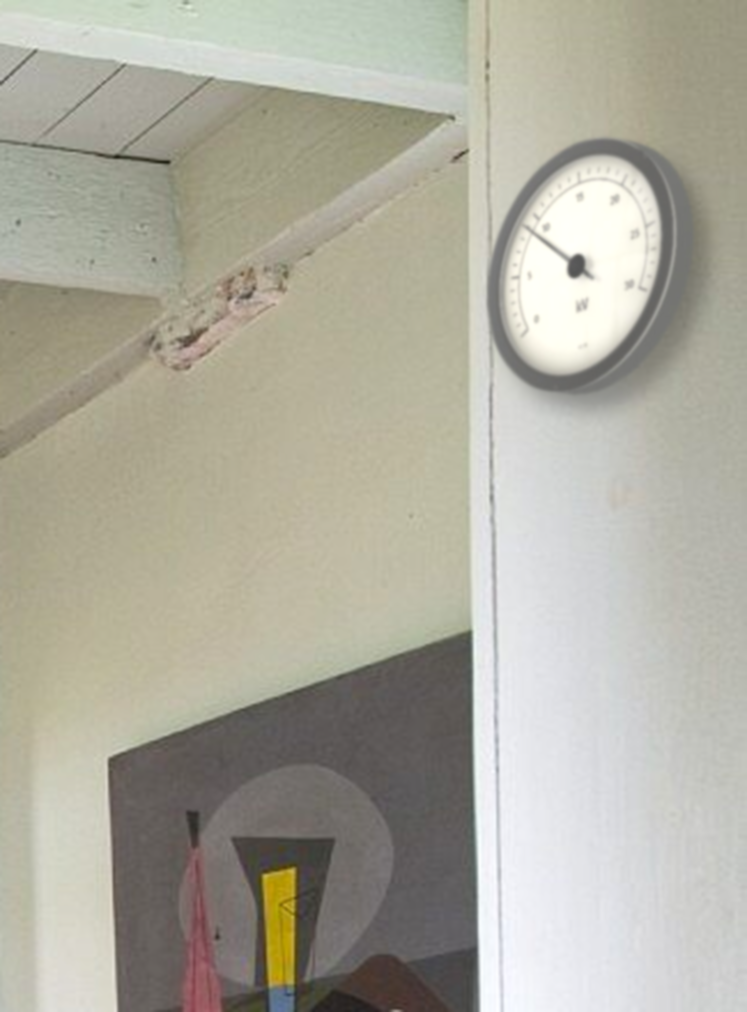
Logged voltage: 9 kV
